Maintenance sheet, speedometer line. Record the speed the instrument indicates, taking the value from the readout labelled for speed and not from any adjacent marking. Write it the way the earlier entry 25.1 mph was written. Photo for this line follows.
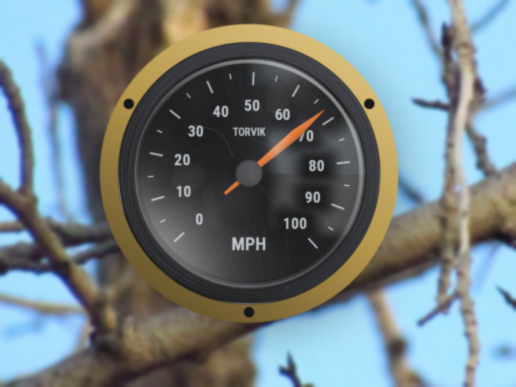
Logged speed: 67.5 mph
